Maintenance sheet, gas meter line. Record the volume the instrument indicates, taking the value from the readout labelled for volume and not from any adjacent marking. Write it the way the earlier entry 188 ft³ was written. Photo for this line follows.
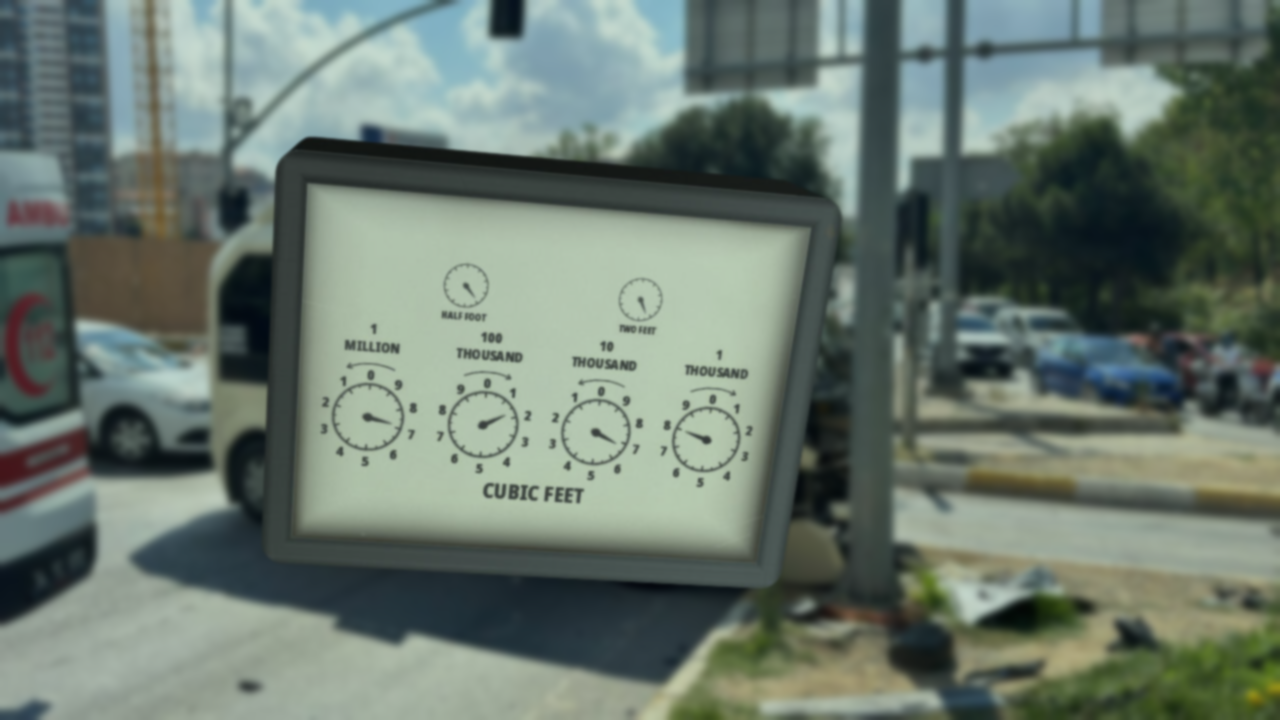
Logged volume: 716800 ft³
